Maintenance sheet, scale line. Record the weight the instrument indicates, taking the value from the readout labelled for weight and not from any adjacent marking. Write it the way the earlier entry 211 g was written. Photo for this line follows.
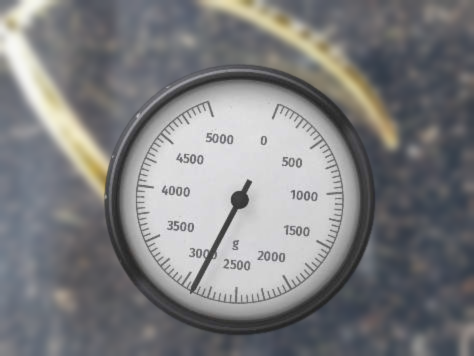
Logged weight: 2900 g
